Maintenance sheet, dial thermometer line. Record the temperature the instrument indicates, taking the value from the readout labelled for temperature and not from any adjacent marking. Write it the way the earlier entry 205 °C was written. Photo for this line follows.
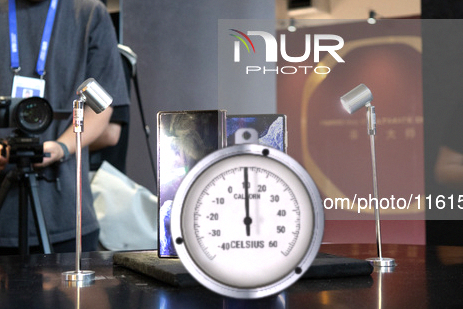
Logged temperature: 10 °C
